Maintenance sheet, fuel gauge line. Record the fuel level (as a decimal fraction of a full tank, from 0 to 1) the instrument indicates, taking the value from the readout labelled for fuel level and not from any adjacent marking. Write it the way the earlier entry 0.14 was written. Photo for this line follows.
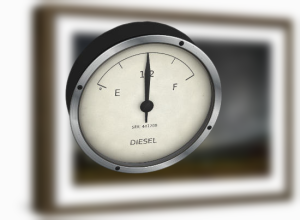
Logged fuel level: 0.5
